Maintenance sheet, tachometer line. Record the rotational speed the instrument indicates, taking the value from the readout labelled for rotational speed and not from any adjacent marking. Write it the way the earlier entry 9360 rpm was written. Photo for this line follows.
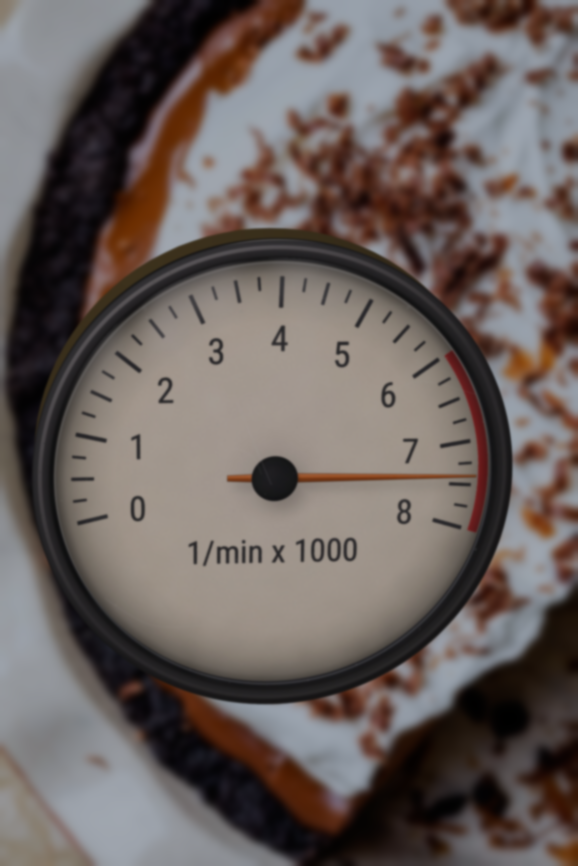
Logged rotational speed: 7375 rpm
